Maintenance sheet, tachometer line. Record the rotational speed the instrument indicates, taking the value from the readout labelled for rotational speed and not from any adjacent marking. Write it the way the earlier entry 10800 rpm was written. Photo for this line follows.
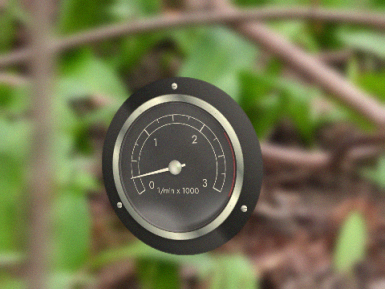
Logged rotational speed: 250 rpm
